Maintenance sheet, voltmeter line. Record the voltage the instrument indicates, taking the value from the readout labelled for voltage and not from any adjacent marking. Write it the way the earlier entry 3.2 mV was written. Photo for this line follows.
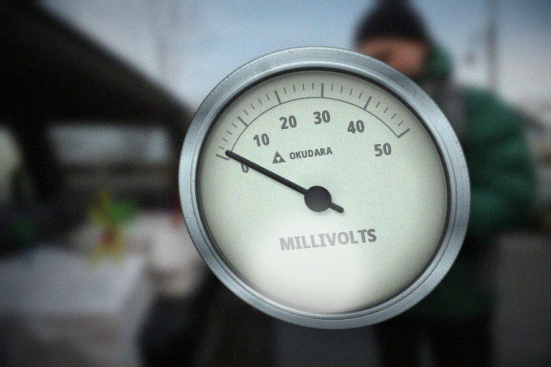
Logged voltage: 2 mV
